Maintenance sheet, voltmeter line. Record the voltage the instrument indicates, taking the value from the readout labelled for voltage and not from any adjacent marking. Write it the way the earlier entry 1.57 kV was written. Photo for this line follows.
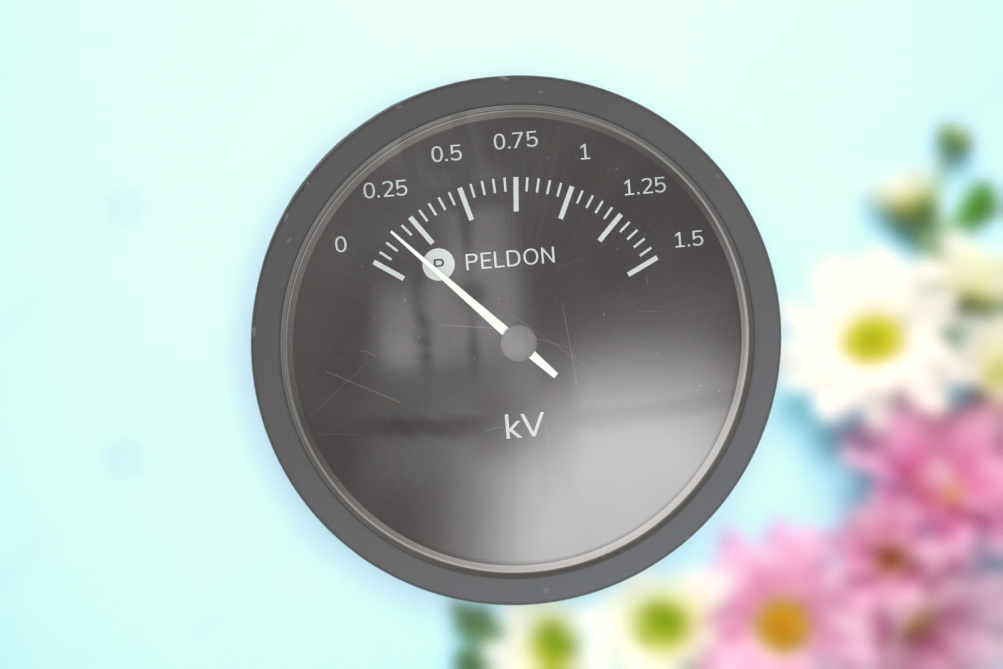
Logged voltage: 0.15 kV
